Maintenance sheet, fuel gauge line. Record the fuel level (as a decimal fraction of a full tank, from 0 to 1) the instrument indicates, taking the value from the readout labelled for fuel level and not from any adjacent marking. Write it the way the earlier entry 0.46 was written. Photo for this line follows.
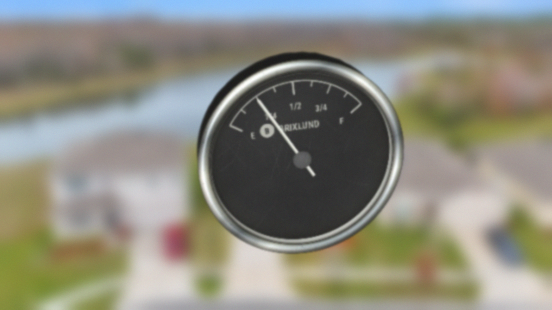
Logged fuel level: 0.25
